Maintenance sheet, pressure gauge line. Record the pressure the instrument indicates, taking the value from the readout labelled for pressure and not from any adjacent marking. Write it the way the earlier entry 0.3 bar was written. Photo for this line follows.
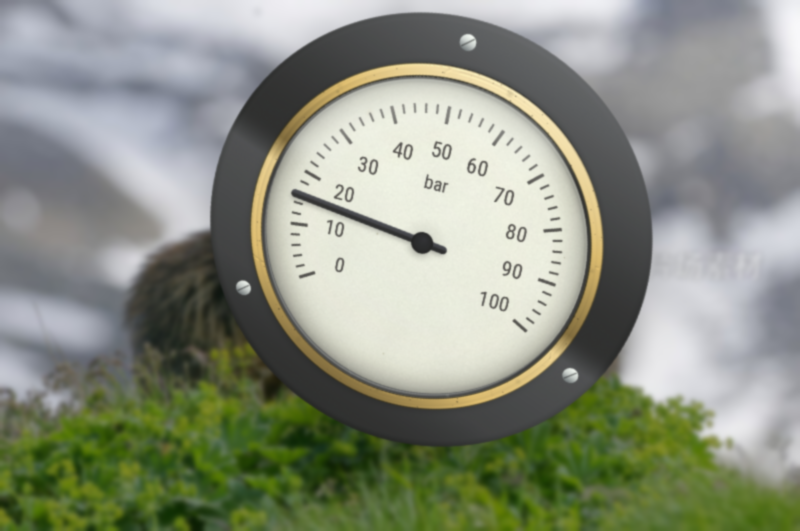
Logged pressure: 16 bar
